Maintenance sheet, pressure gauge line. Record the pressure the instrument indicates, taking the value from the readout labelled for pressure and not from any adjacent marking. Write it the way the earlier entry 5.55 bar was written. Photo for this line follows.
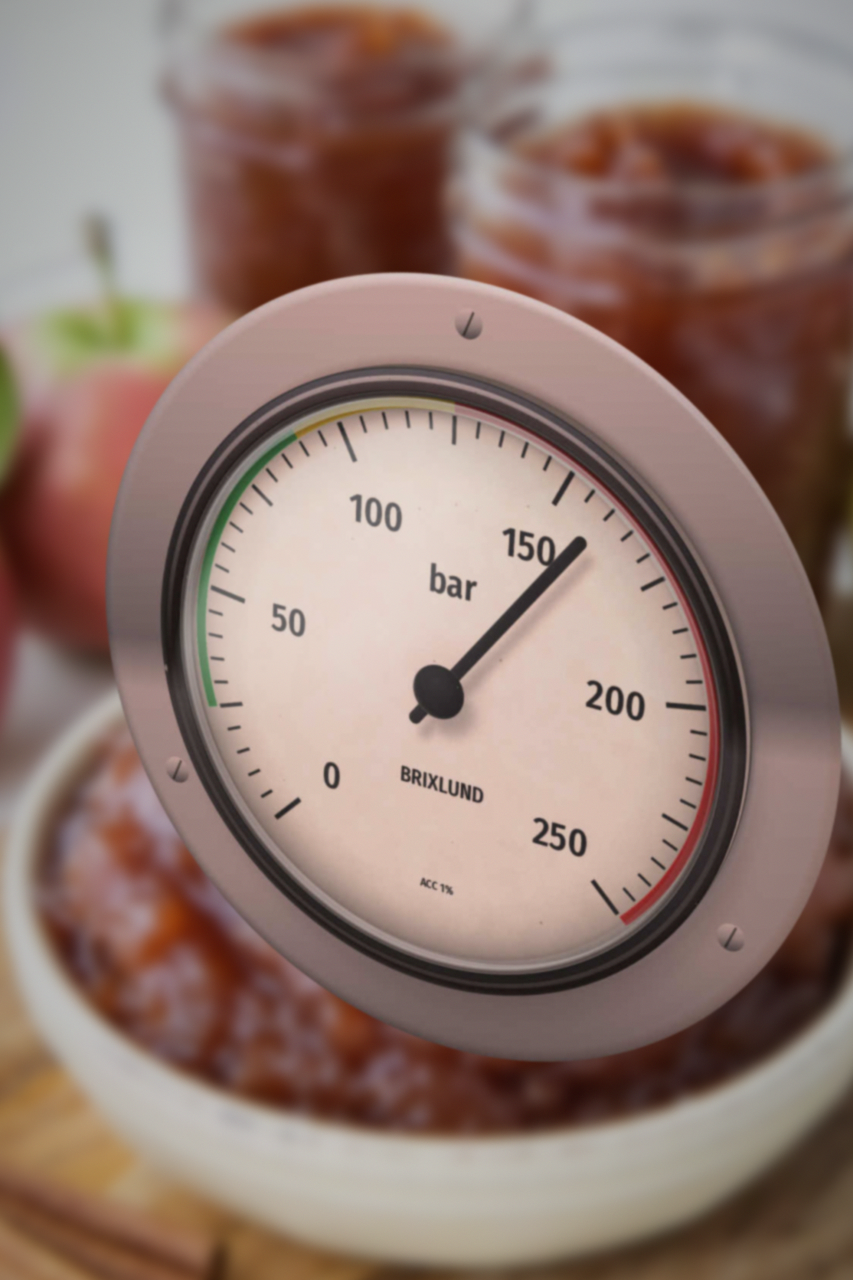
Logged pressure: 160 bar
